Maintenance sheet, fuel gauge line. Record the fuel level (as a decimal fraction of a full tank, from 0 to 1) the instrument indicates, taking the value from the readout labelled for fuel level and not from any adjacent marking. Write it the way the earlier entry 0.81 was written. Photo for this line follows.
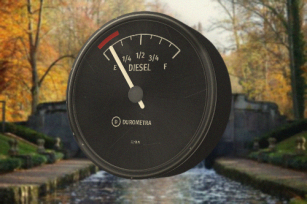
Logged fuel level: 0.125
